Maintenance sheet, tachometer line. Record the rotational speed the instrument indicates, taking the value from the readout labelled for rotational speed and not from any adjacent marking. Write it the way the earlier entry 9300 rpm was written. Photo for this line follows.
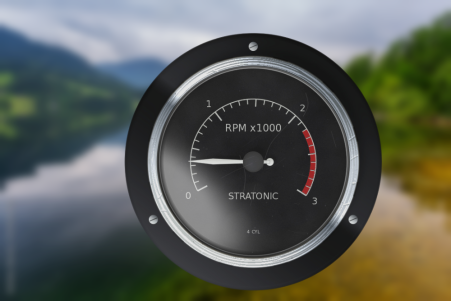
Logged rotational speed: 350 rpm
